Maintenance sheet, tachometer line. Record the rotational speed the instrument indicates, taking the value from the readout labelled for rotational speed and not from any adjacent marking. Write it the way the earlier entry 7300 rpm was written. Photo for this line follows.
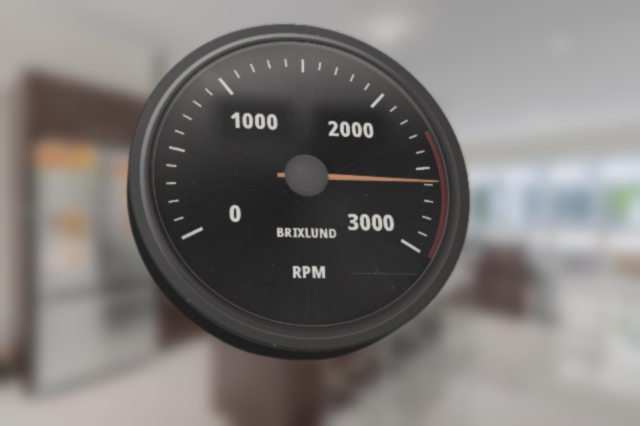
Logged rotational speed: 2600 rpm
